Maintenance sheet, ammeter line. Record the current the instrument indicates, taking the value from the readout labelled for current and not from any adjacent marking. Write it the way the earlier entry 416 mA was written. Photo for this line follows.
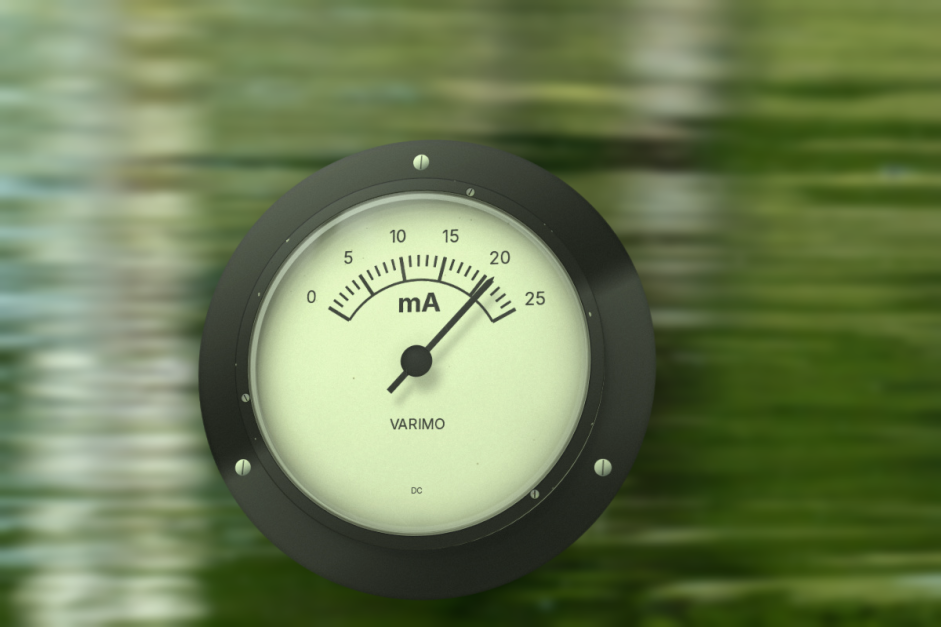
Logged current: 21 mA
